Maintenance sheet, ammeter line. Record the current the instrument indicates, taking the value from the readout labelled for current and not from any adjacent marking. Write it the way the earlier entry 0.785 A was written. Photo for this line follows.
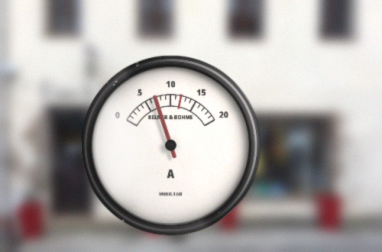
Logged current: 7 A
